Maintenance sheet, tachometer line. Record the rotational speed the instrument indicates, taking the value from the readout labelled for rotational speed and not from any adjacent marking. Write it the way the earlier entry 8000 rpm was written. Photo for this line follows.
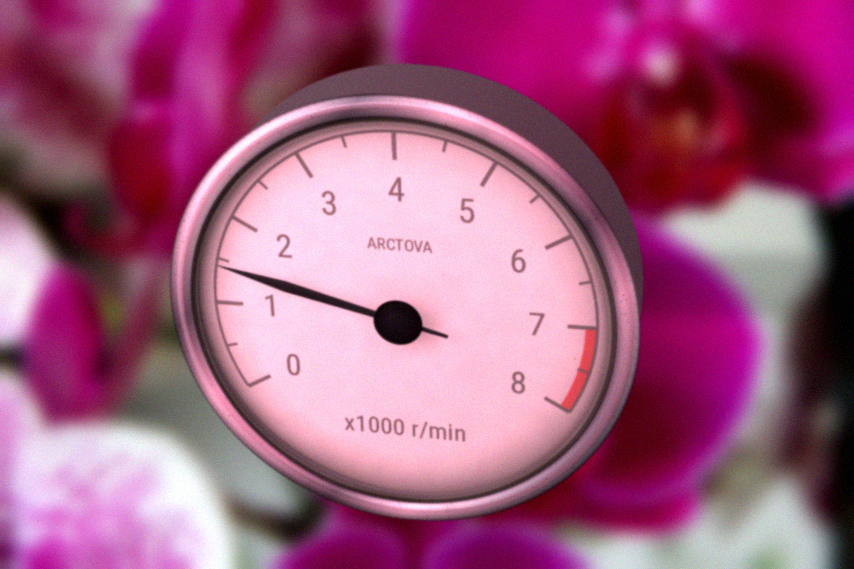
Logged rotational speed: 1500 rpm
